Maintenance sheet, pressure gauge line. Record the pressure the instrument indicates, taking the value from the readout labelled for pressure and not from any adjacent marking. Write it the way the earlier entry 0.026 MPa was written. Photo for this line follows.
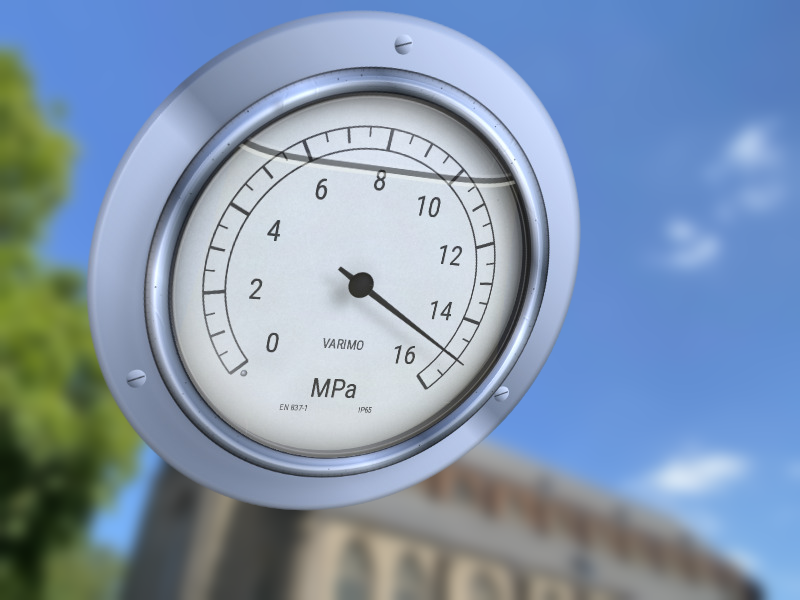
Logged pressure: 15 MPa
